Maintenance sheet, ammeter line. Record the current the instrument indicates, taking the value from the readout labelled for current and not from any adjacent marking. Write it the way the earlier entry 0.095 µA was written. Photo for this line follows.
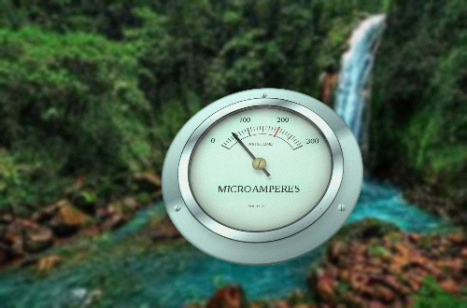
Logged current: 50 µA
